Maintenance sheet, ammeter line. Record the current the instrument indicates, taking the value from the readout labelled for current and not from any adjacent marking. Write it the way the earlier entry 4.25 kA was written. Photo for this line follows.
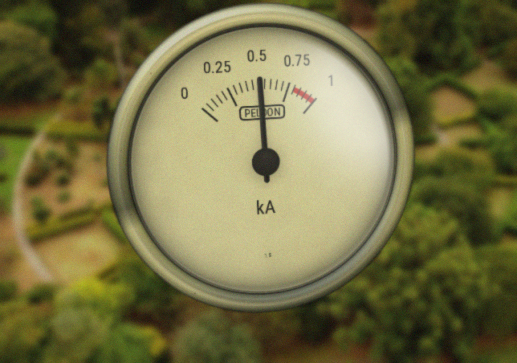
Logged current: 0.5 kA
